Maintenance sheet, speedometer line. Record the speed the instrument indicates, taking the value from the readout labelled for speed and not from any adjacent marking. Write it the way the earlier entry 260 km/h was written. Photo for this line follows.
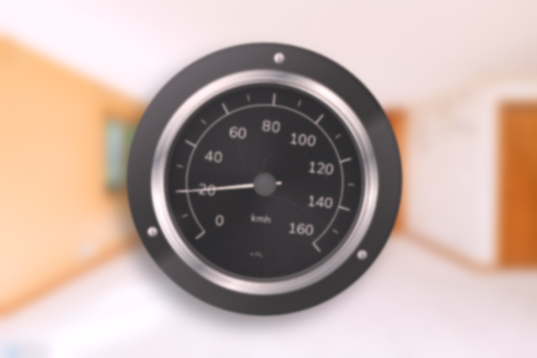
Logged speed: 20 km/h
